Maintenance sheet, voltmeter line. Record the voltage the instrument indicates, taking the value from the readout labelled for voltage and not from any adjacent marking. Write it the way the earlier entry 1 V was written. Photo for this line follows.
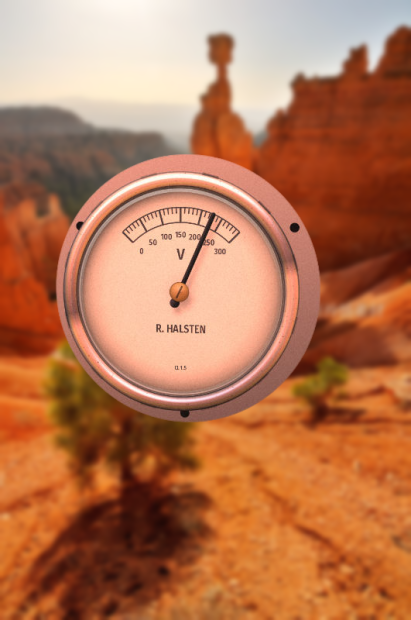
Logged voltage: 230 V
